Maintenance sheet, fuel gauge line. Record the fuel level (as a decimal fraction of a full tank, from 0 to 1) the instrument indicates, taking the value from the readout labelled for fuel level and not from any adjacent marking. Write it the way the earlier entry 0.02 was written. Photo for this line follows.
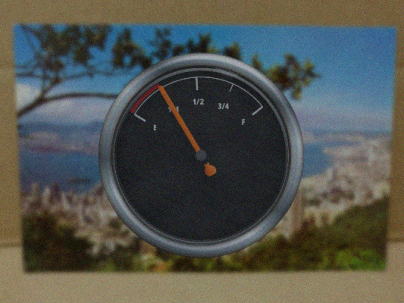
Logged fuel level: 0.25
